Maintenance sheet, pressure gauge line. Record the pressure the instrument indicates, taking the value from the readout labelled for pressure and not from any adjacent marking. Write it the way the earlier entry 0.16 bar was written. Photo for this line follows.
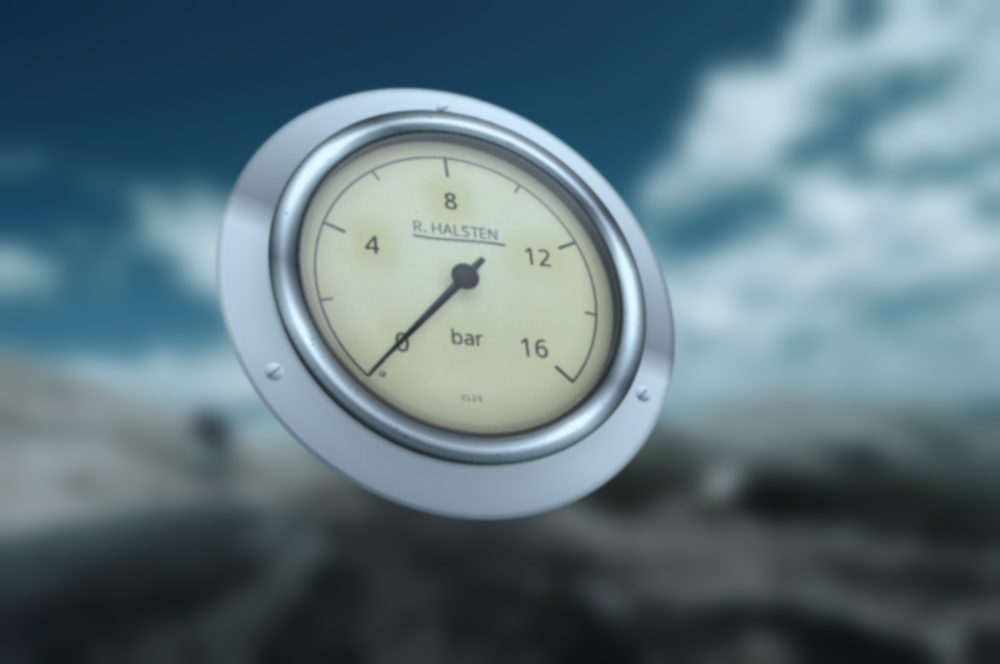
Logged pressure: 0 bar
